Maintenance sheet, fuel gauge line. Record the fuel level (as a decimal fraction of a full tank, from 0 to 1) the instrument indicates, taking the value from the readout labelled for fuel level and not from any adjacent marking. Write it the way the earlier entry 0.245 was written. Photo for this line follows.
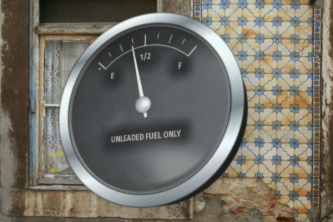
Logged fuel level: 0.375
